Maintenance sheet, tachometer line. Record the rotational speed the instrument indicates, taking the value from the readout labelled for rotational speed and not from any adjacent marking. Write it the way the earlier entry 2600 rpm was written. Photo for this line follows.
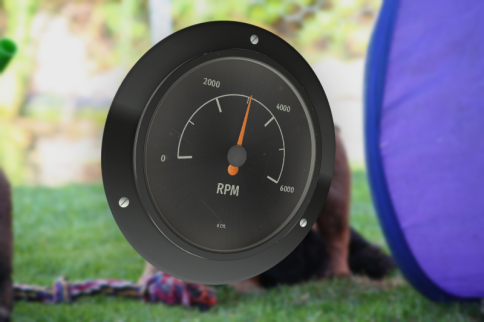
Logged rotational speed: 3000 rpm
